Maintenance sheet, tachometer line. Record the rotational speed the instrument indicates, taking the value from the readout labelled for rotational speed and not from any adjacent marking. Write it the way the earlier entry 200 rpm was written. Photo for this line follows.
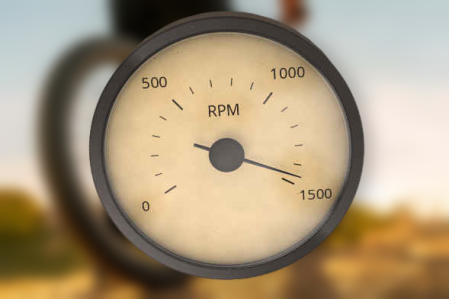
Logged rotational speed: 1450 rpm
